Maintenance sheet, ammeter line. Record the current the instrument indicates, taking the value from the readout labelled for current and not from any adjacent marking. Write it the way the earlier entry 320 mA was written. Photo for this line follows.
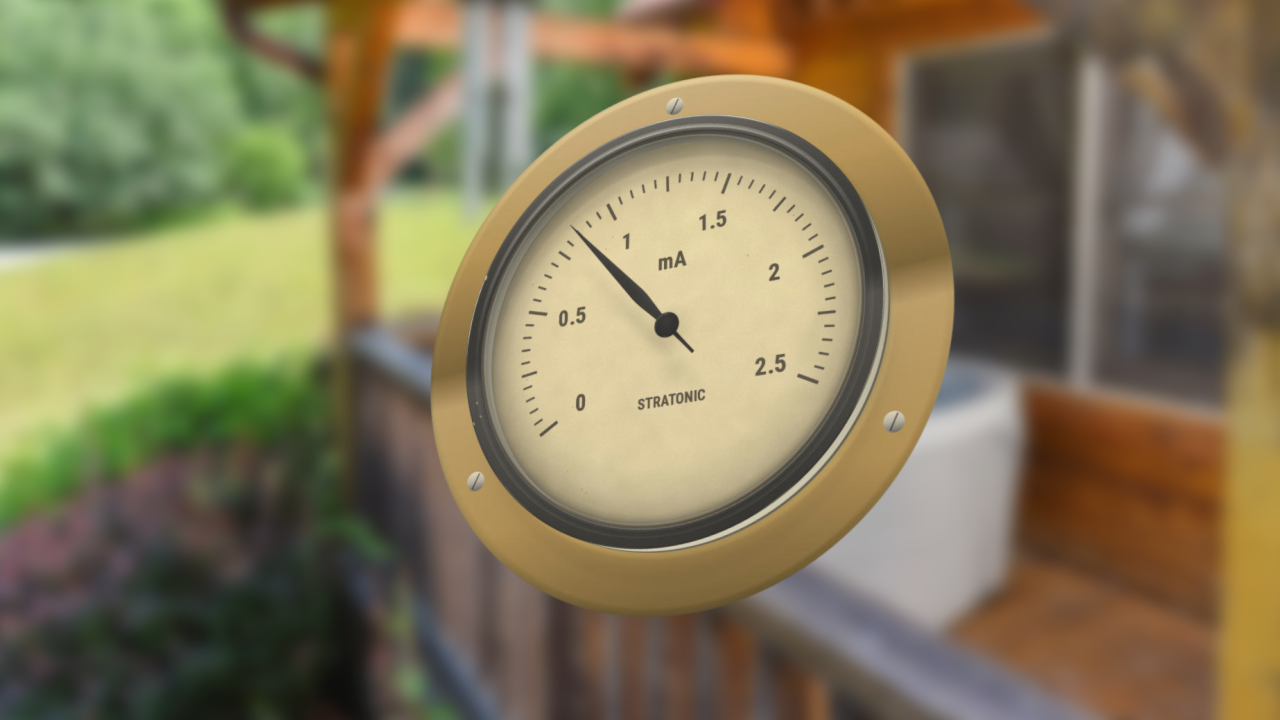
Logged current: 0.85 mA
